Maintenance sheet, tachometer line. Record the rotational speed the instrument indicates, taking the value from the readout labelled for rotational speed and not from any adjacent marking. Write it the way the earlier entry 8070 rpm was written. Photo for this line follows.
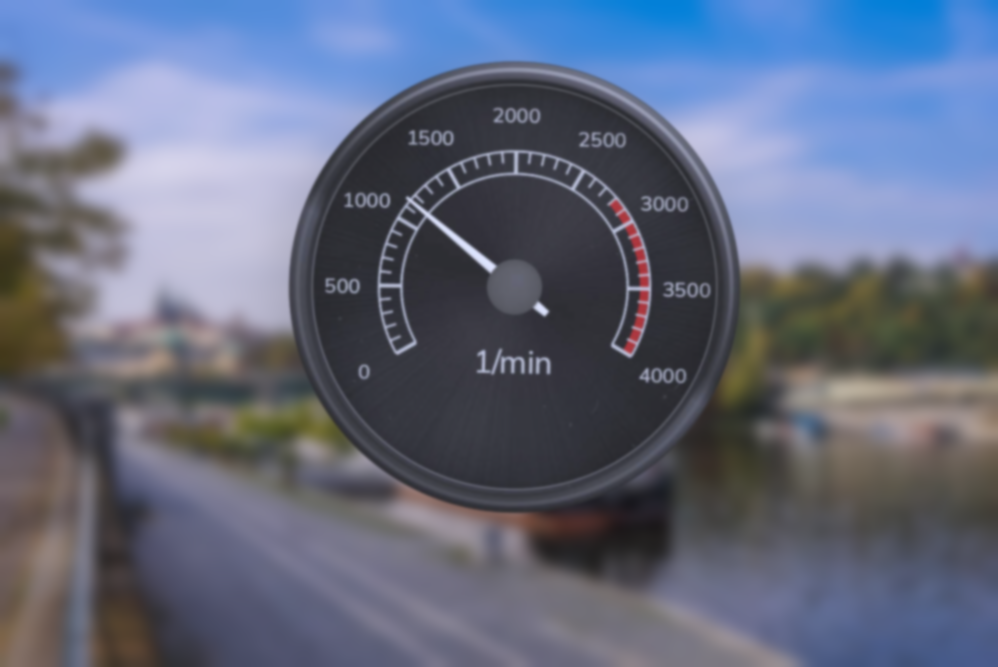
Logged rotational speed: 1150 rpm
